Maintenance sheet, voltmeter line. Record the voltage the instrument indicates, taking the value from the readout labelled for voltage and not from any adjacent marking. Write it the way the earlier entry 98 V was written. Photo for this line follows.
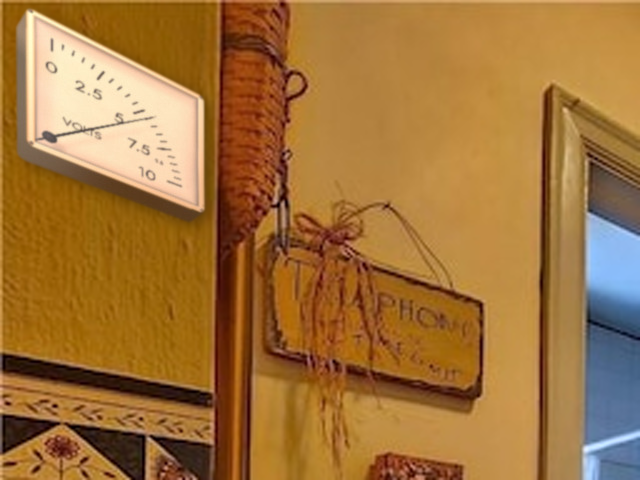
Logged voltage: 5.5 V
